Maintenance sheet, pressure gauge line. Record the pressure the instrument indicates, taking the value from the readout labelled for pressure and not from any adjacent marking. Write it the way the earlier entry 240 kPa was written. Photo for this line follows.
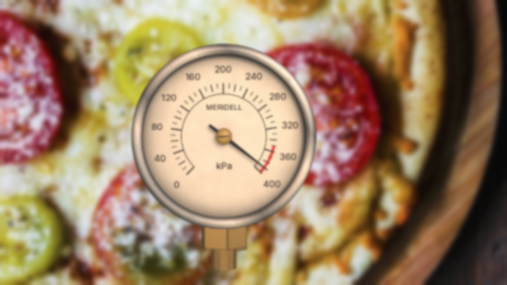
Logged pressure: 390 kPa
